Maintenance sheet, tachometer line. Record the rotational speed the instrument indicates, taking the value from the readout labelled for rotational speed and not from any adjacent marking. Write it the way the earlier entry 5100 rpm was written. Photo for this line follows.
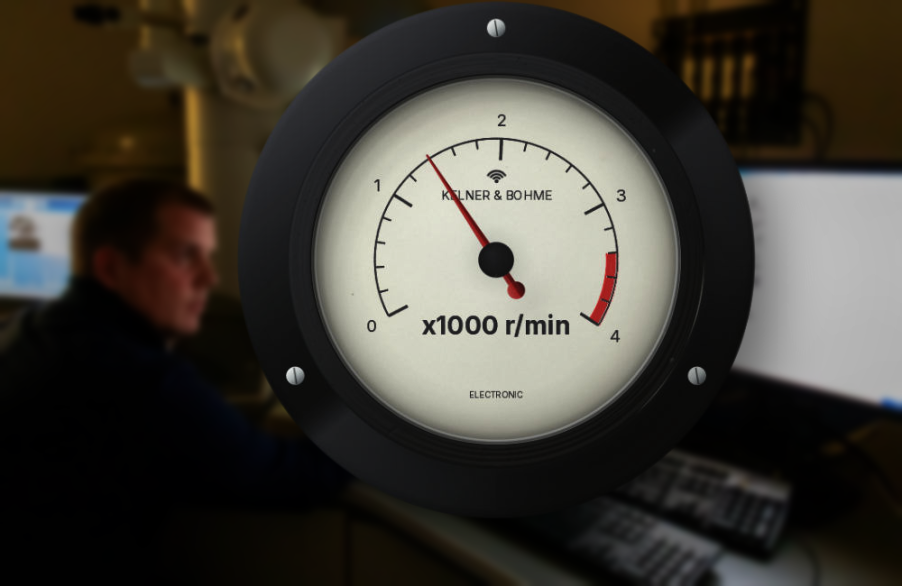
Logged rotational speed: 1400 rpm
